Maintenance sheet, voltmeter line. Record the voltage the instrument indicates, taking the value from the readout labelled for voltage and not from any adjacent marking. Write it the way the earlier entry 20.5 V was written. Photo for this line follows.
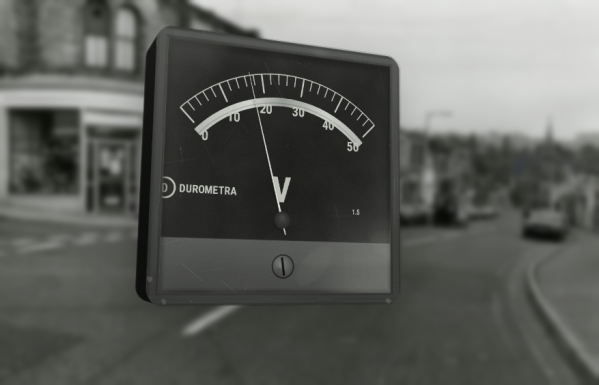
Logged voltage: 17 V
